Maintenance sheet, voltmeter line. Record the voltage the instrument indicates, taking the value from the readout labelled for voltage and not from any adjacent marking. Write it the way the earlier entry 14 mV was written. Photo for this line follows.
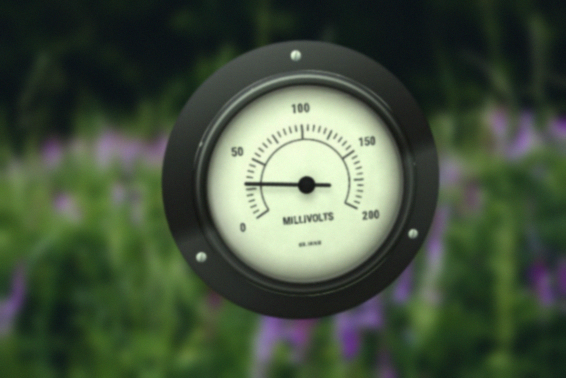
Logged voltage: 30 mV
